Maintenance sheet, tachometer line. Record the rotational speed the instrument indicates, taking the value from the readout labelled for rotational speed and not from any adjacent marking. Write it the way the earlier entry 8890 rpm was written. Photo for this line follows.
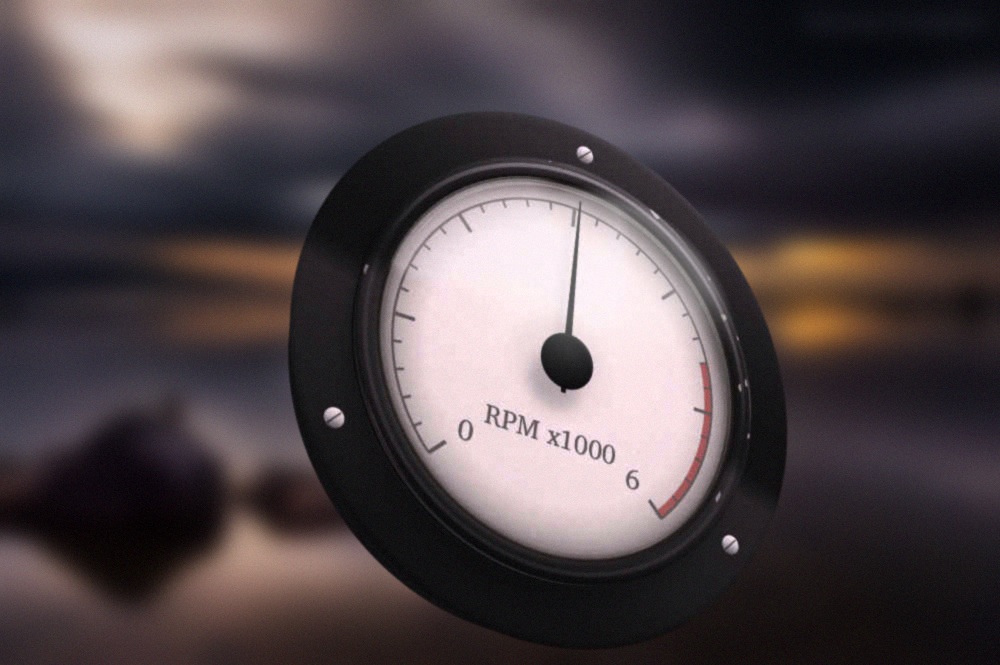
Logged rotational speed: 3000 rpm
